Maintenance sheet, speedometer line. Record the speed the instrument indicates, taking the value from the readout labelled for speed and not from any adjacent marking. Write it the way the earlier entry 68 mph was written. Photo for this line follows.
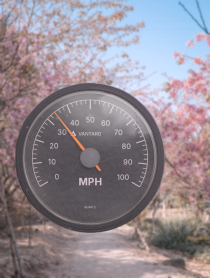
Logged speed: 34 mph
